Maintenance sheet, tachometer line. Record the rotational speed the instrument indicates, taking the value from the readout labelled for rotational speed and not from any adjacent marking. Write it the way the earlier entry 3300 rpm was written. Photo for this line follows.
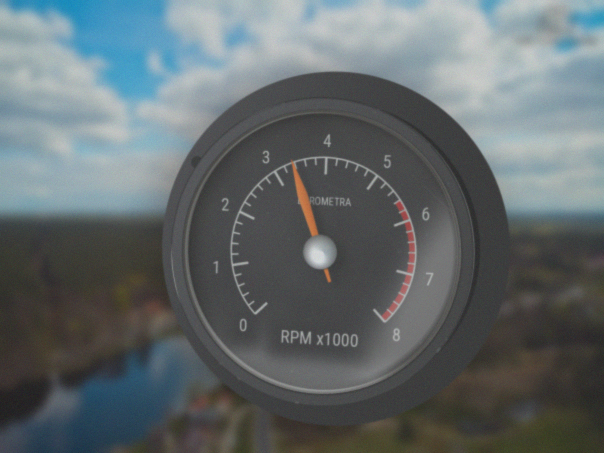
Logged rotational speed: 3400 rpm
